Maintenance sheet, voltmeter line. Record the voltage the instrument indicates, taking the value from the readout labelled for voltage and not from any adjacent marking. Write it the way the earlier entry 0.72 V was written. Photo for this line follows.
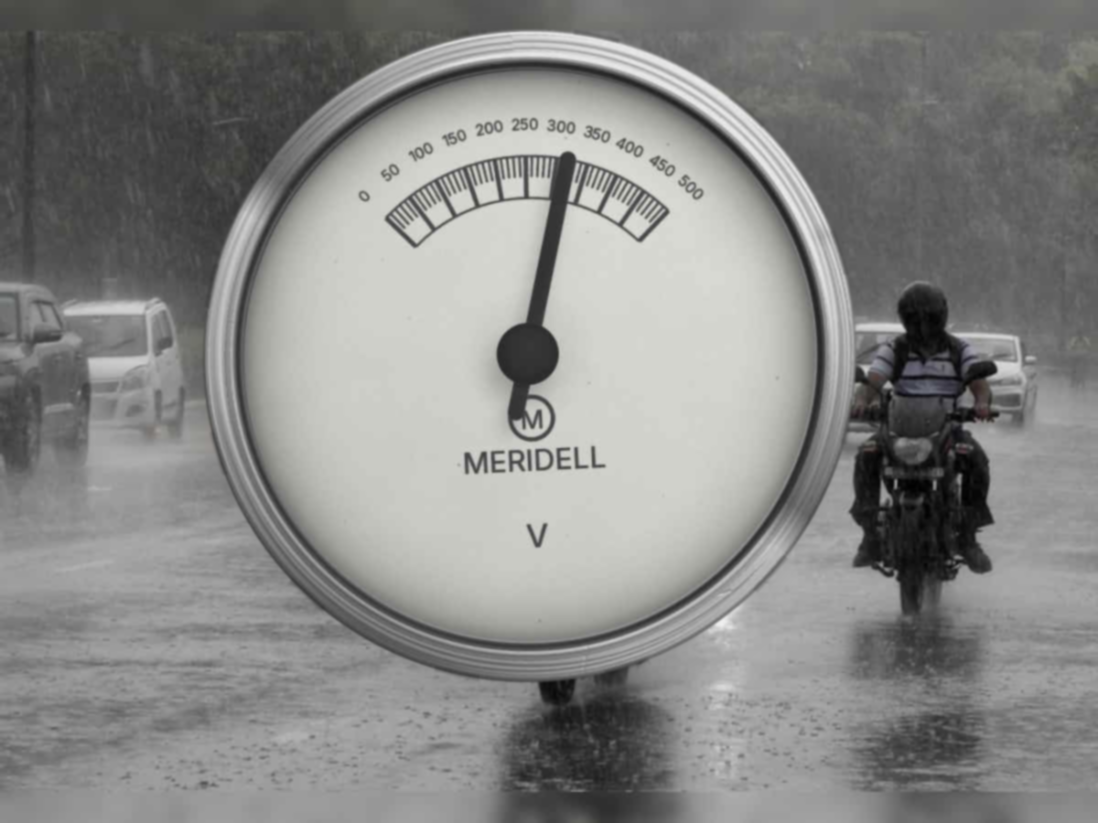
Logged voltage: 320 V
